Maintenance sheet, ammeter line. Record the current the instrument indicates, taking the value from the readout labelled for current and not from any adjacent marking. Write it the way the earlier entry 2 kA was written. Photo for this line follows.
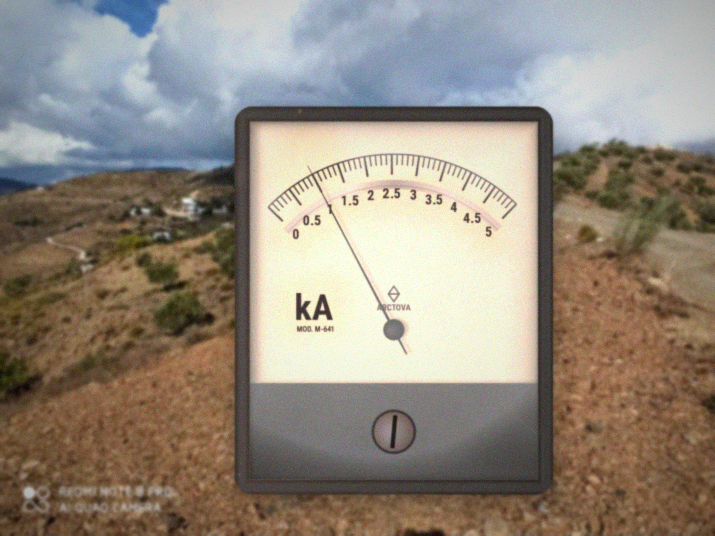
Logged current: 1 kA
